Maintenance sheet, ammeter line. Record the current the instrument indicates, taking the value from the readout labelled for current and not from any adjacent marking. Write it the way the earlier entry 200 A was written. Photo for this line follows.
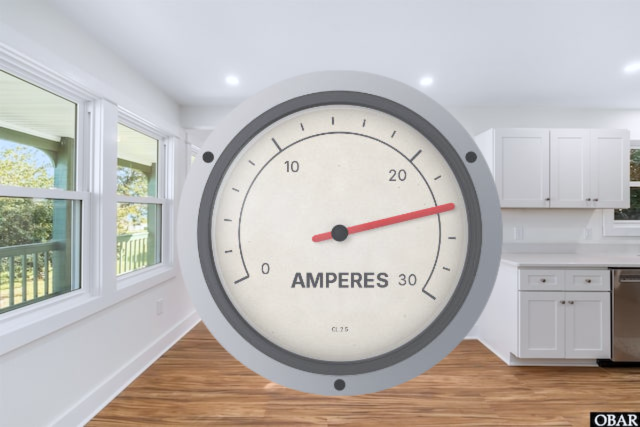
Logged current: 24 A
